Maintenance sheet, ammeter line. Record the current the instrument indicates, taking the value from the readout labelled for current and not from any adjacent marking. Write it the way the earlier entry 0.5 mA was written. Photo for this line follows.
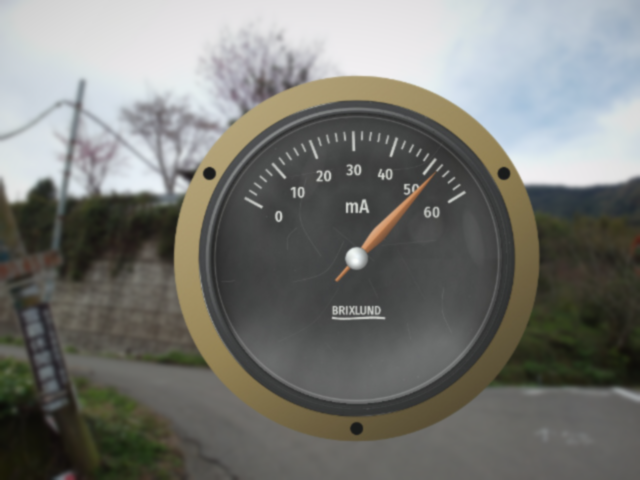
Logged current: 52 mA
